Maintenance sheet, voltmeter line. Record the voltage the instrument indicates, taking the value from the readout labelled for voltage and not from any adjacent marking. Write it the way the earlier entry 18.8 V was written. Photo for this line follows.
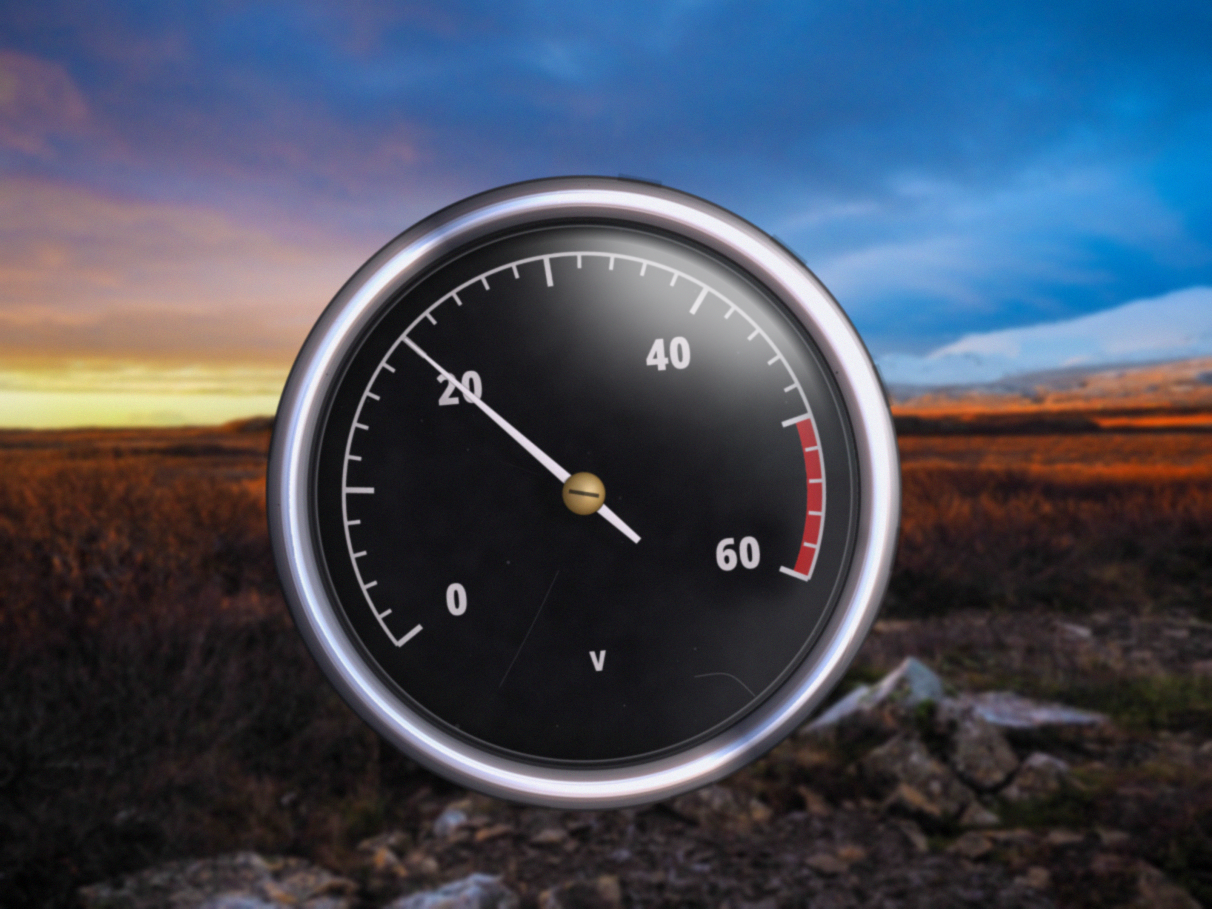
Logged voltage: 20 V
